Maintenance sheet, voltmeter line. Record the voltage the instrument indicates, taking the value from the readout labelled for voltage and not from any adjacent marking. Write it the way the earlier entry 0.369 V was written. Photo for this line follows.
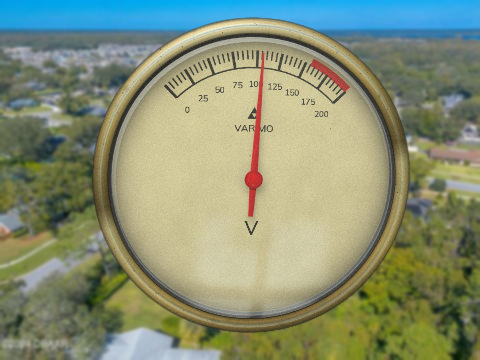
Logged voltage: 105 V
